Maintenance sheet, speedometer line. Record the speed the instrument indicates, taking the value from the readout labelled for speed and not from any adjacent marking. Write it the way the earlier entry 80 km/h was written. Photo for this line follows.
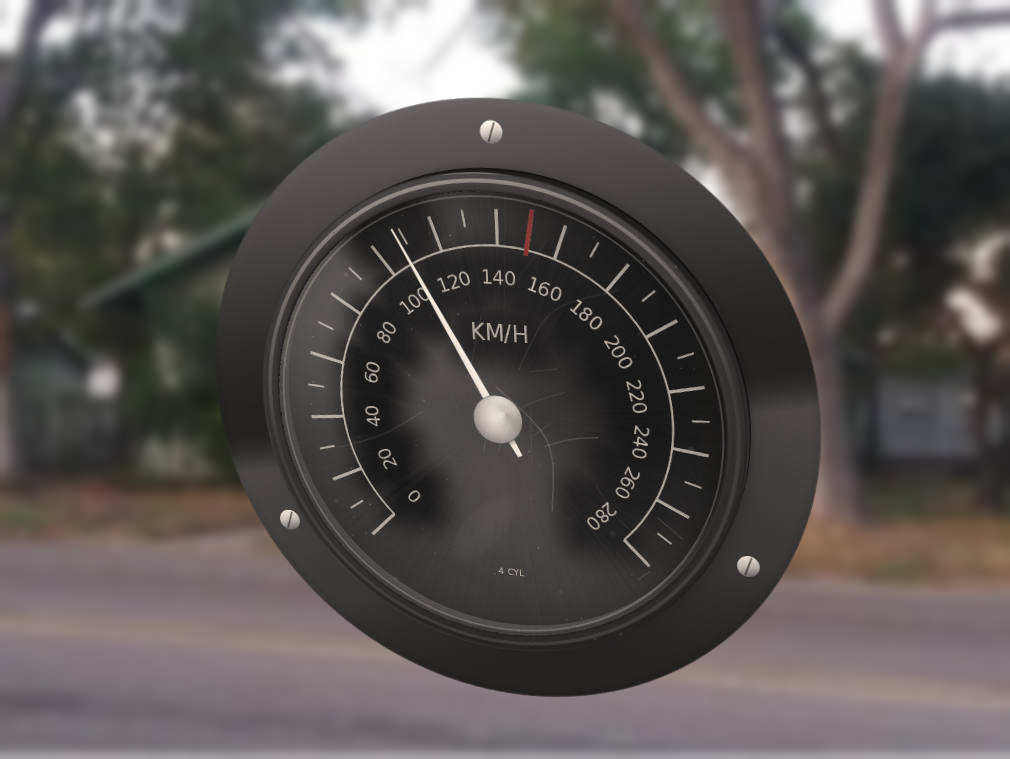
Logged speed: 110 km/h
